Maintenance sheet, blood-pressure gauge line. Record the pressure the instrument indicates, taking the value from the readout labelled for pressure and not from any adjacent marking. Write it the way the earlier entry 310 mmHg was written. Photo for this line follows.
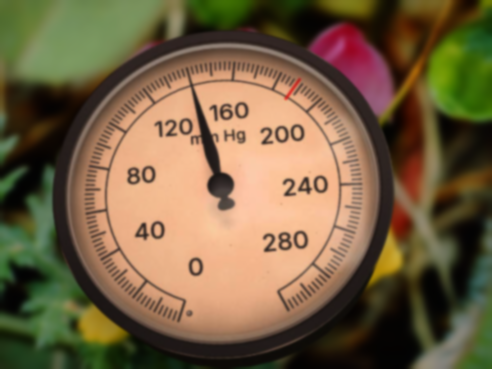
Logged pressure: 140 mmHg
